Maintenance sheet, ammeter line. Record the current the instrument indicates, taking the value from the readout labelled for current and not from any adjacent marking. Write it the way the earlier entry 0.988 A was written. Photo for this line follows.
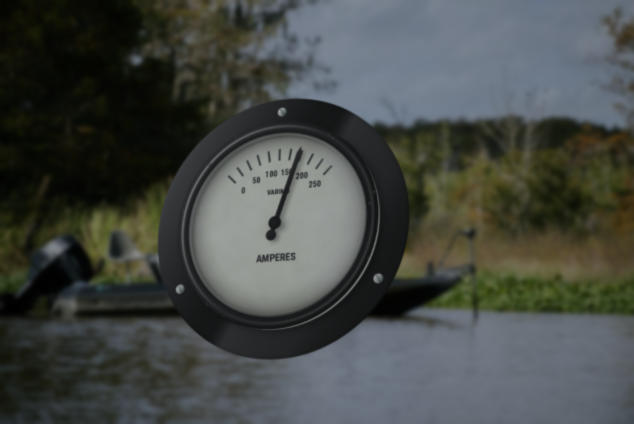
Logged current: 175 A
